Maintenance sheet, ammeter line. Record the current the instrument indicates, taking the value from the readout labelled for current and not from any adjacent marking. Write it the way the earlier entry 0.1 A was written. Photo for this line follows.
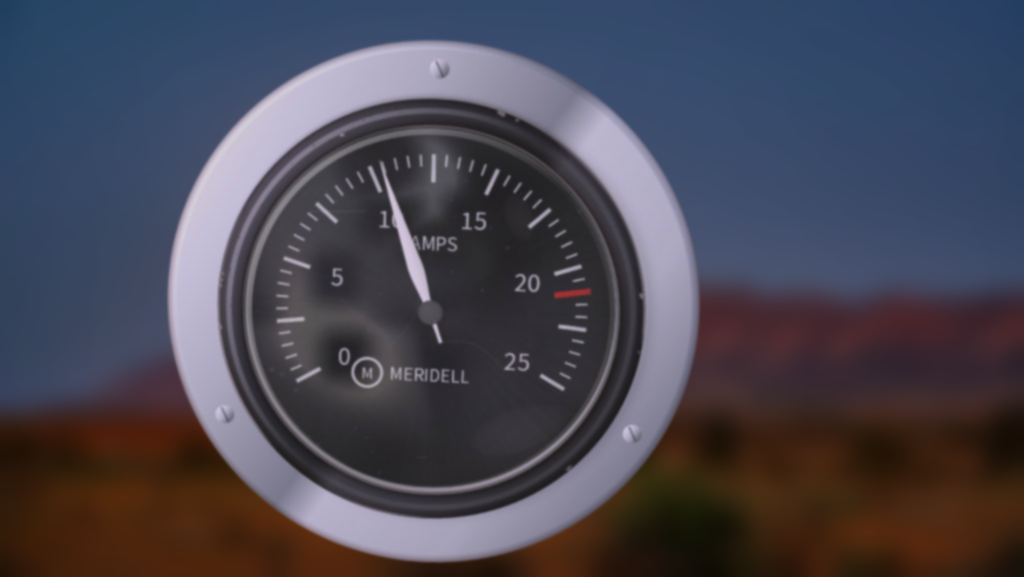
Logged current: 10.5 A
